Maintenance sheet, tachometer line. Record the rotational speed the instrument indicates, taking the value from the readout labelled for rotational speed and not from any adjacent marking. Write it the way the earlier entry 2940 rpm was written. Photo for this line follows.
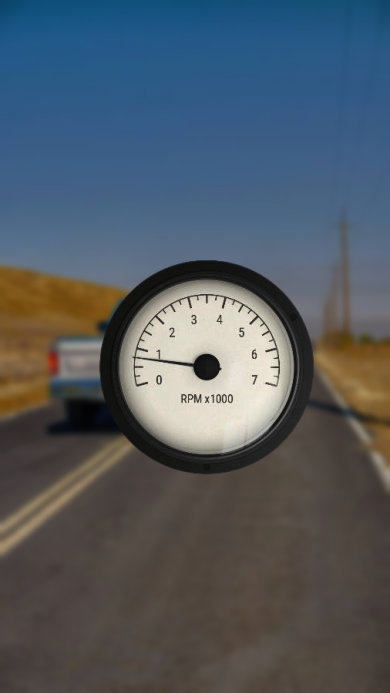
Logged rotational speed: 750 rpm
